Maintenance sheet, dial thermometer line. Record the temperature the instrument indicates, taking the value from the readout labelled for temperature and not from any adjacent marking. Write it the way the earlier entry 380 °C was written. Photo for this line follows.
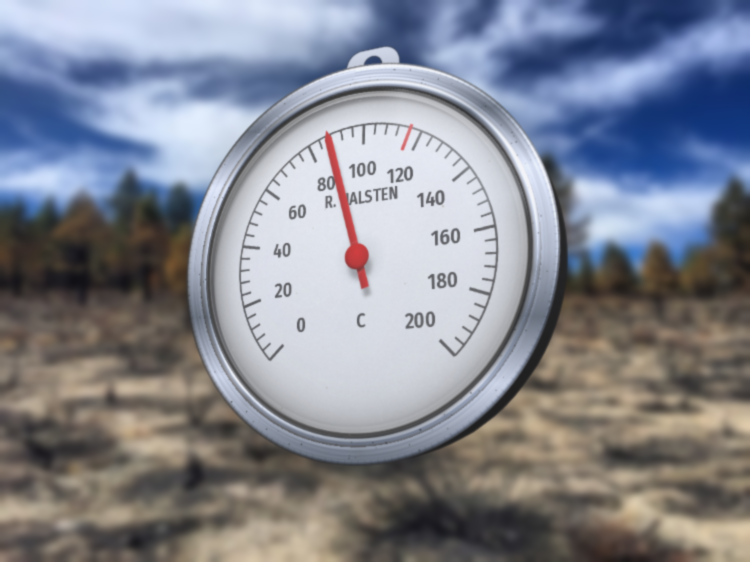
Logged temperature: 88 °C
